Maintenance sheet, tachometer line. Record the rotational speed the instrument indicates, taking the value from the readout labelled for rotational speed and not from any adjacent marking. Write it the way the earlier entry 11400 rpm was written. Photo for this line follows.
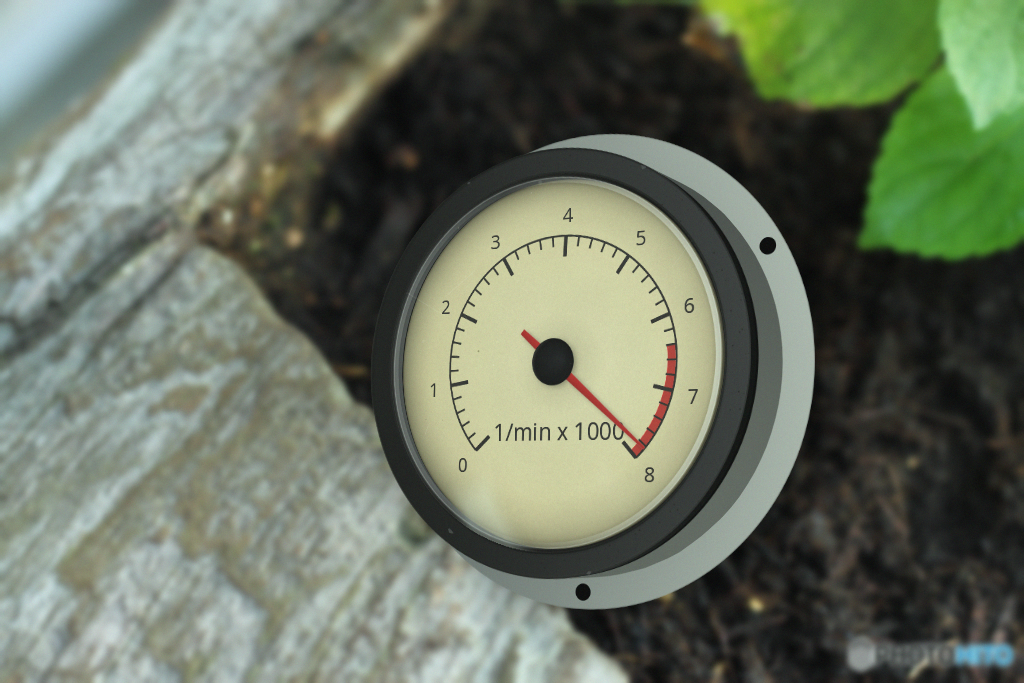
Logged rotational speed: 7800 rpm
